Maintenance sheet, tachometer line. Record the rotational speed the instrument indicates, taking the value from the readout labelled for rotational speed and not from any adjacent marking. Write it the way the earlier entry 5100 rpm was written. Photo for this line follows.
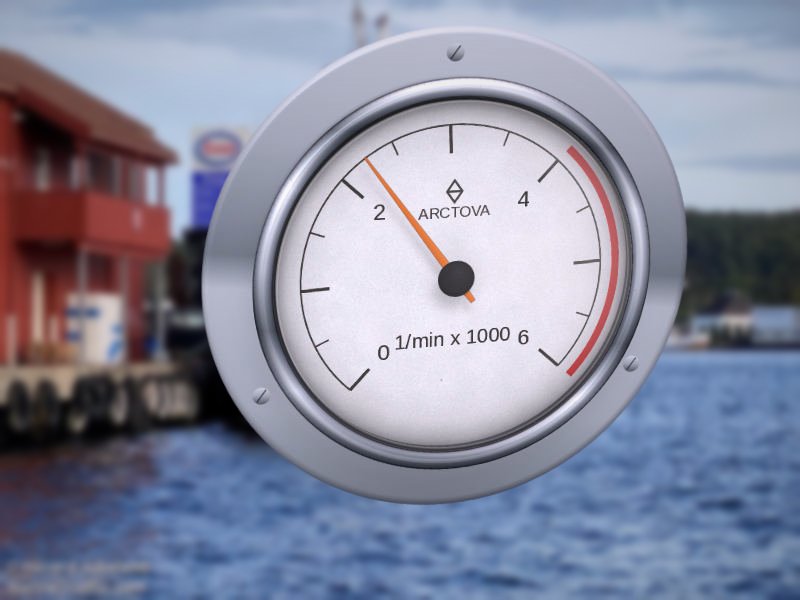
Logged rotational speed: 2250 rpm
